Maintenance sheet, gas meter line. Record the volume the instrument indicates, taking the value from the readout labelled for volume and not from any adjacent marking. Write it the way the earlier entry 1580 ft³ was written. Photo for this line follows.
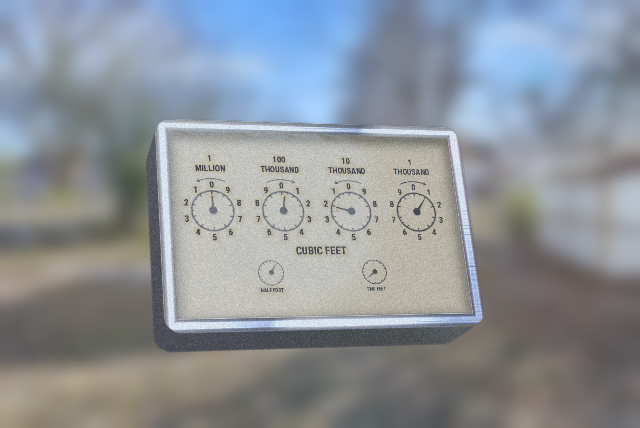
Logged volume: 2100 ft³
